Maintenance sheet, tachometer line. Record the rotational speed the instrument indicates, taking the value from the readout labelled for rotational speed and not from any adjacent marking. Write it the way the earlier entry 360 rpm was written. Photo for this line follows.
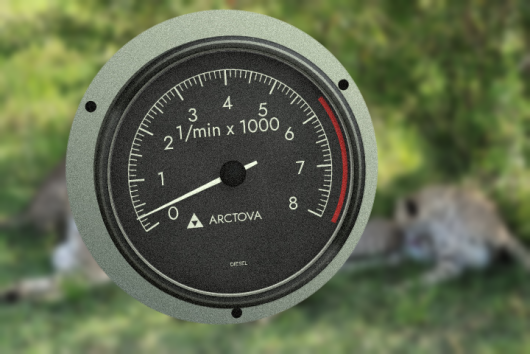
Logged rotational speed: 300 rpm
